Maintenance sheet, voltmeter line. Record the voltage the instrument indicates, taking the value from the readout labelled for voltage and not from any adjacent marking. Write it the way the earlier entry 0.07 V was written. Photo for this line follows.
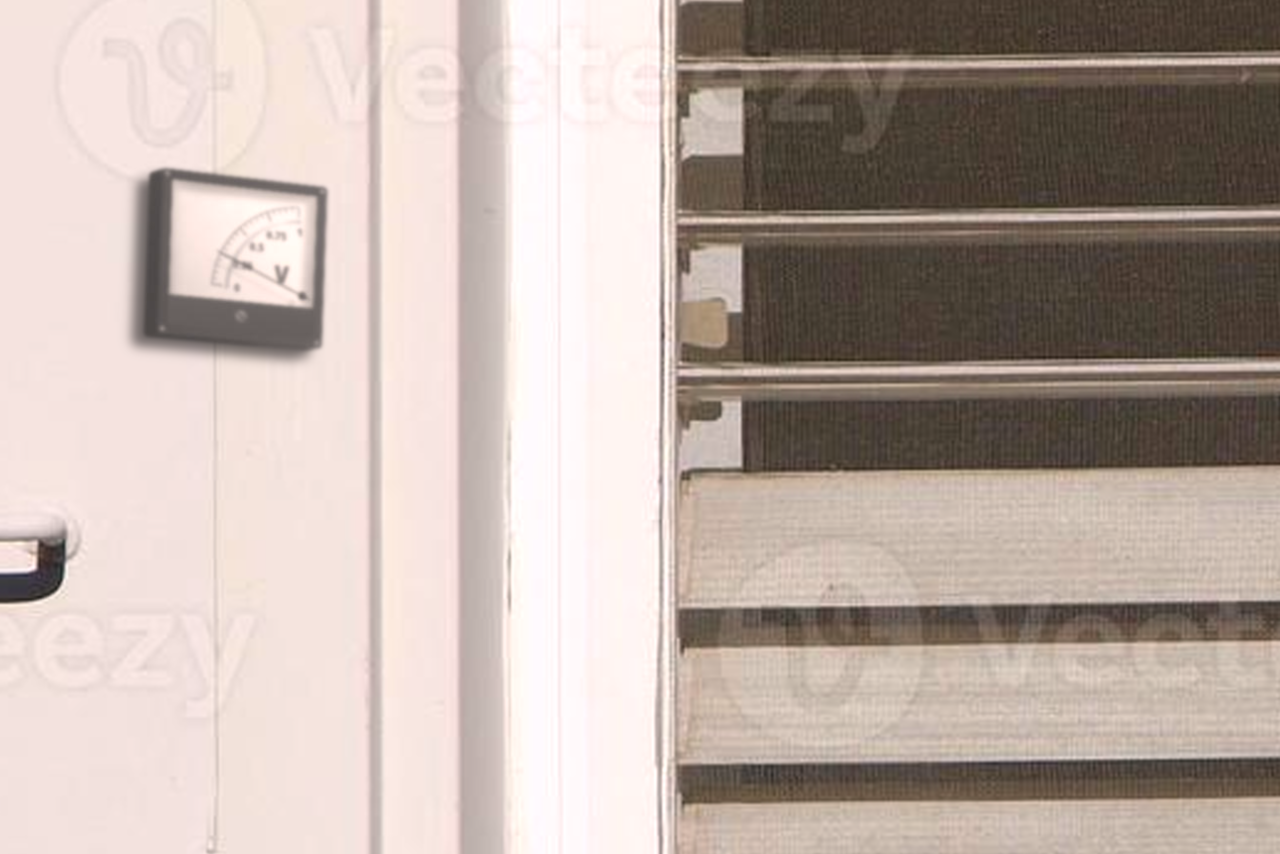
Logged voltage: 0.25 V
